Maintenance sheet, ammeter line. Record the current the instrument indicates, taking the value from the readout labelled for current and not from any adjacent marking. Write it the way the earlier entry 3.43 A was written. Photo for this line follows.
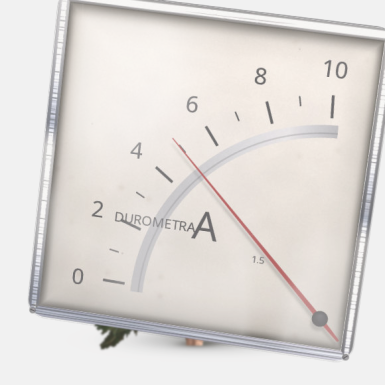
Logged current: 5 A
